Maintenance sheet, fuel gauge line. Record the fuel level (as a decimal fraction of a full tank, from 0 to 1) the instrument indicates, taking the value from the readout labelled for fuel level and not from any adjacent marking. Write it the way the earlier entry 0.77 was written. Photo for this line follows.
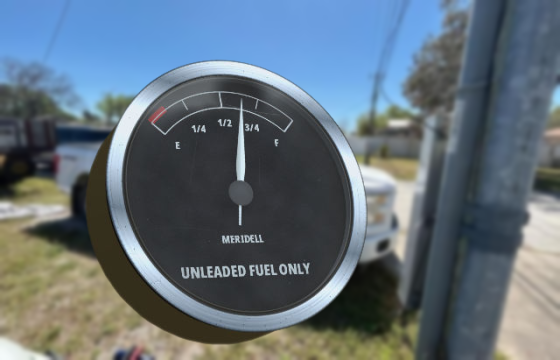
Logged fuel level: 0.625
